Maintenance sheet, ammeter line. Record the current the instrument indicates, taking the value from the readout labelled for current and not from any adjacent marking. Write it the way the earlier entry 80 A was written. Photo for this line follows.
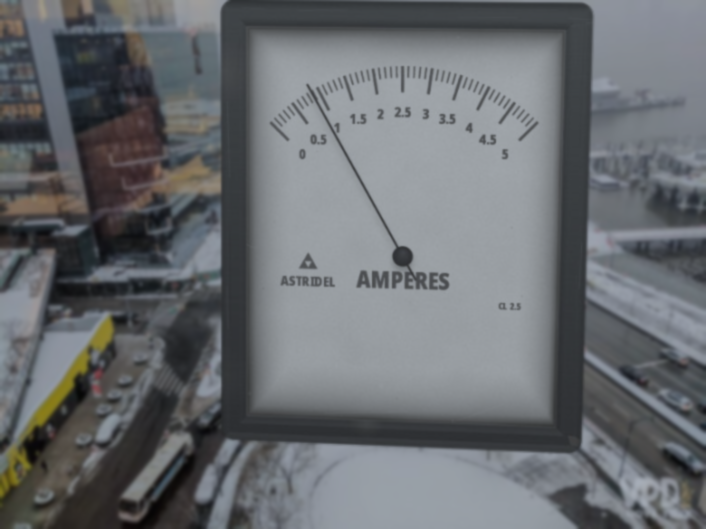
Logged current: 0.9 A
